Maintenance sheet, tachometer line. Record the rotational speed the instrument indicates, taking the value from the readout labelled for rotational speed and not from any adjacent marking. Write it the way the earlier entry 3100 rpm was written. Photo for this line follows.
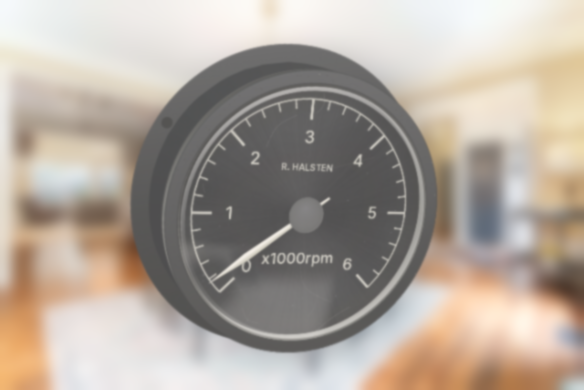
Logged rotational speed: 200 rpm
